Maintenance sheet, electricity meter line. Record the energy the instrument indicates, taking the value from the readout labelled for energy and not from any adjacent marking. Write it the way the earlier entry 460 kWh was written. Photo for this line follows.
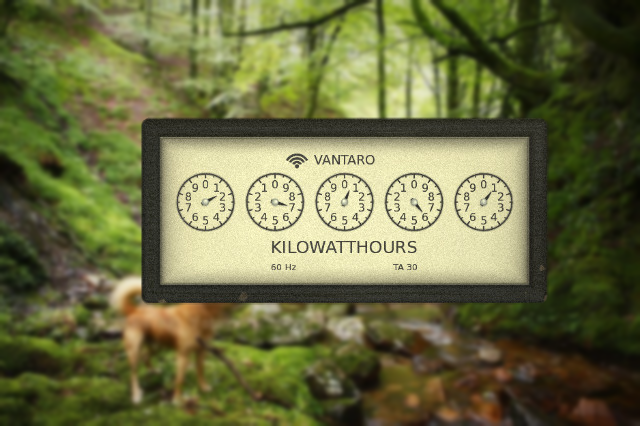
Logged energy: 17061 kWh
